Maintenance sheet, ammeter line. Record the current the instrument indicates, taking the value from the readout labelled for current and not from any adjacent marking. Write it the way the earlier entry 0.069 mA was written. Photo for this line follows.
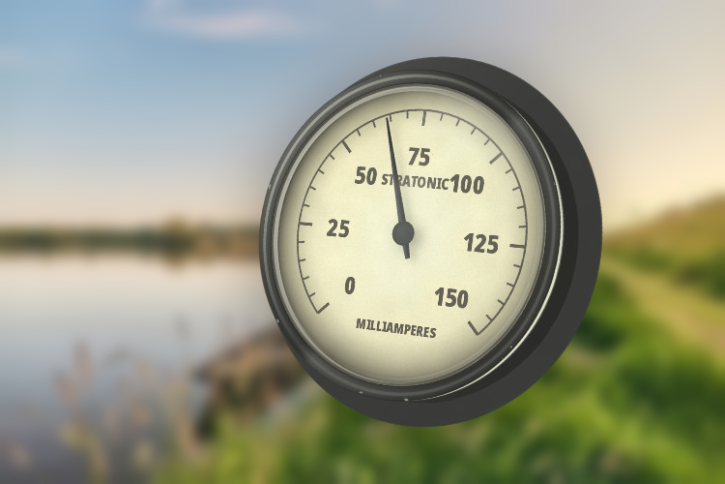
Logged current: 65 mA
